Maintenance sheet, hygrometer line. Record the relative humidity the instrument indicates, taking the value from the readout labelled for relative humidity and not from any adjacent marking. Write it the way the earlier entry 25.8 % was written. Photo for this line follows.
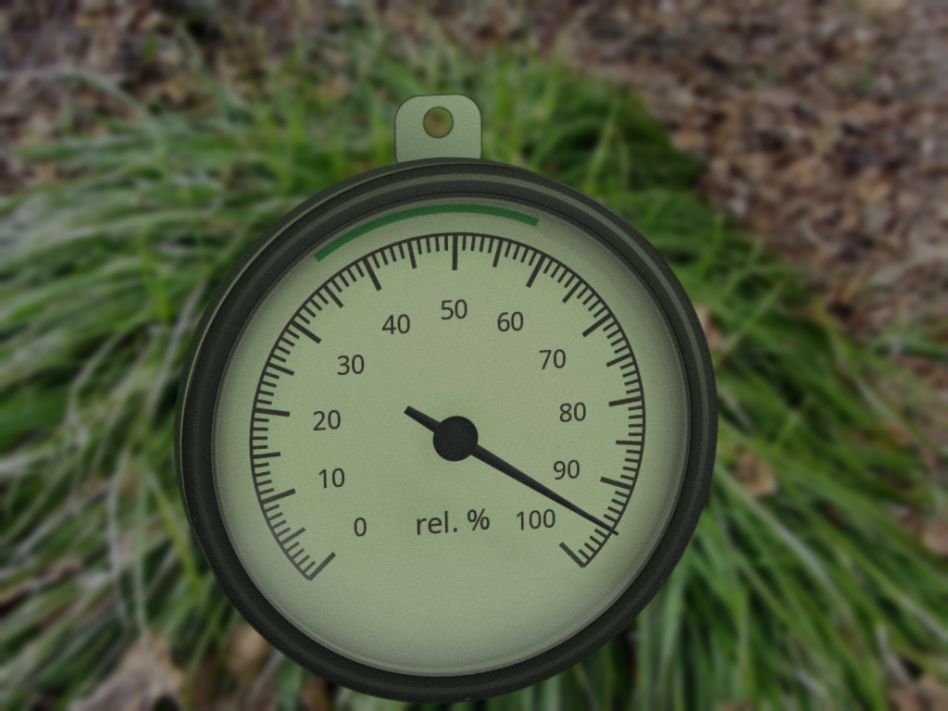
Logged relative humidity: 95 %
